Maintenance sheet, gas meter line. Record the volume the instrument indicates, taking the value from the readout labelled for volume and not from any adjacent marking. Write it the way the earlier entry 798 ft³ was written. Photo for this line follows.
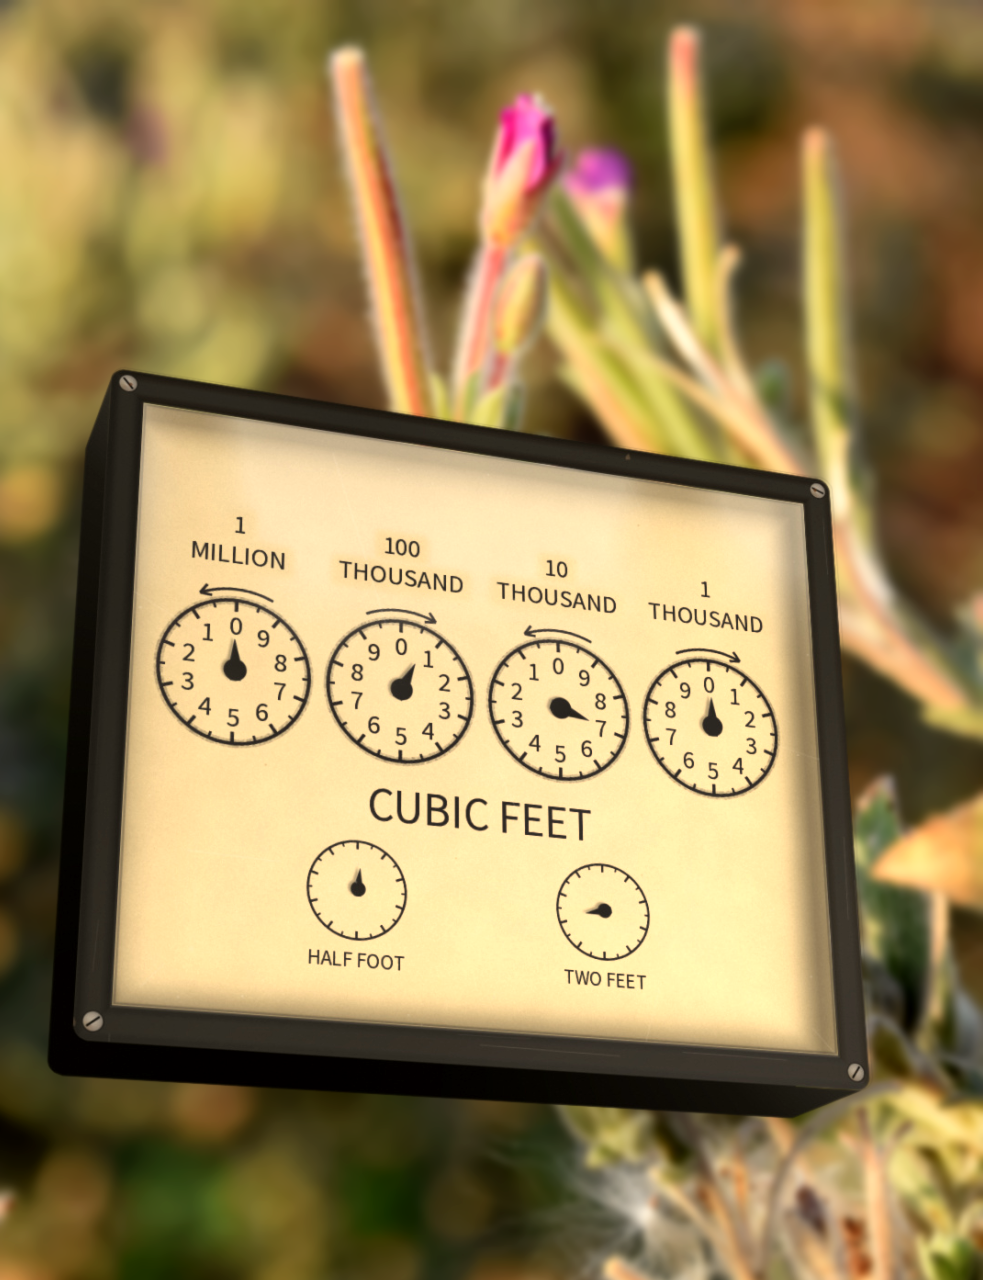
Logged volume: 7000 ft³
